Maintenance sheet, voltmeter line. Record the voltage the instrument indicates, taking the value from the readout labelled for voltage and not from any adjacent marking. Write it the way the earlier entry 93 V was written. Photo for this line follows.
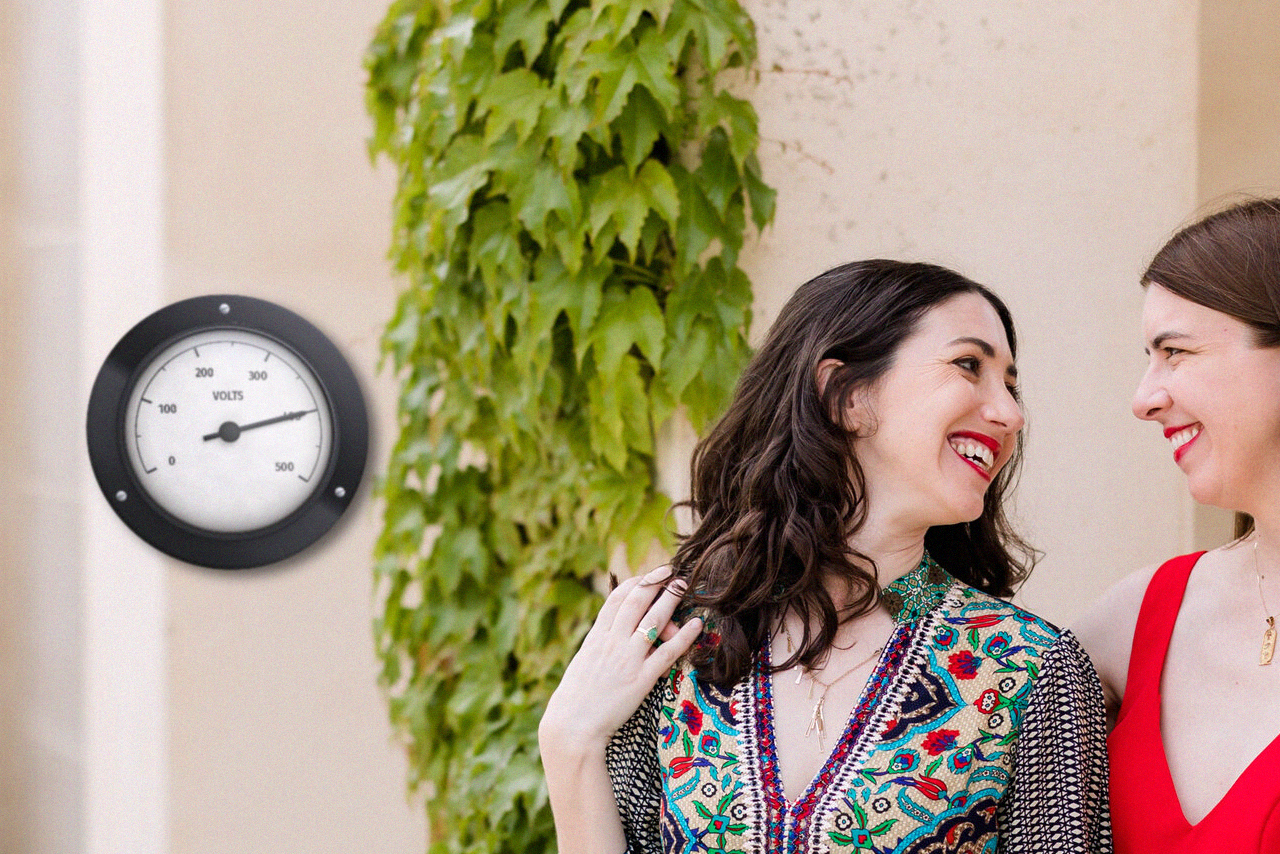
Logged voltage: 400 V
